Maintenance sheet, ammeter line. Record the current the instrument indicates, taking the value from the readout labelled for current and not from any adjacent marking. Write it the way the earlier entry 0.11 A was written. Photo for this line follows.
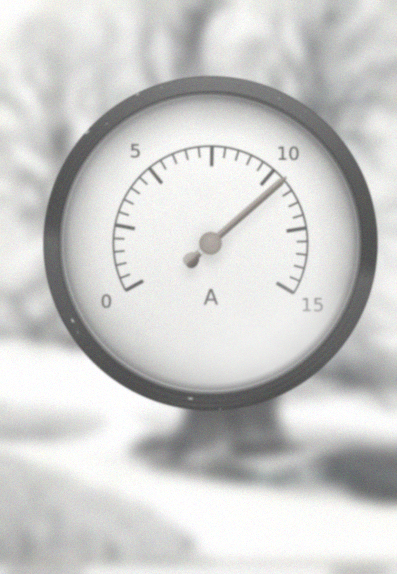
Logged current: 10.5 A
